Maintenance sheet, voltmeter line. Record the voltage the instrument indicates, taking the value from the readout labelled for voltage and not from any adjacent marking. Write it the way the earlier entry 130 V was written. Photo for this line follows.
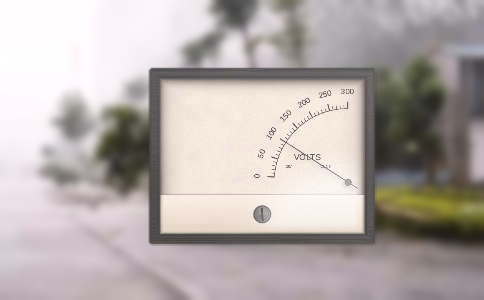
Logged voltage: 100 V
